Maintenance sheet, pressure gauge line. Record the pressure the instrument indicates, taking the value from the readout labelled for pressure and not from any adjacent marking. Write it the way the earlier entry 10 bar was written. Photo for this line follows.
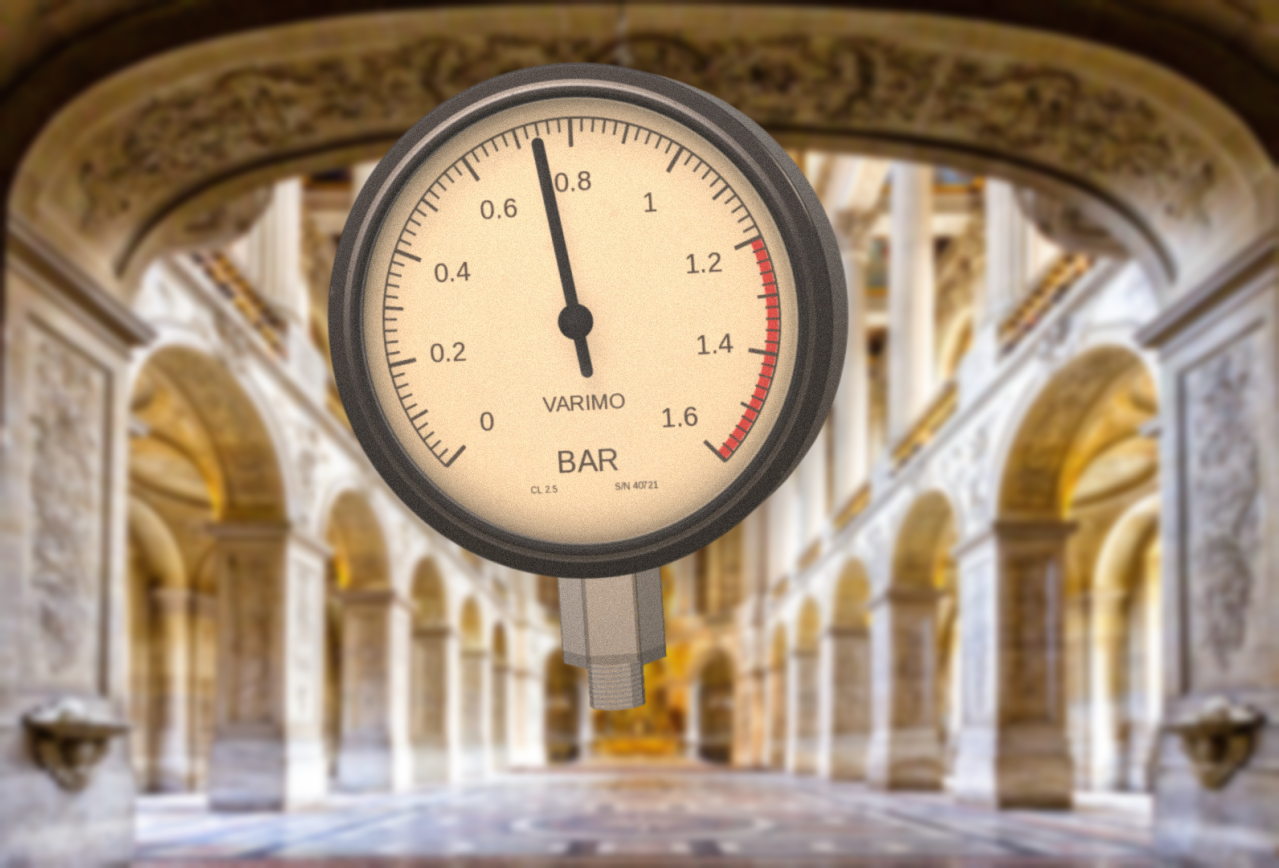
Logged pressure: 0.74 bar
